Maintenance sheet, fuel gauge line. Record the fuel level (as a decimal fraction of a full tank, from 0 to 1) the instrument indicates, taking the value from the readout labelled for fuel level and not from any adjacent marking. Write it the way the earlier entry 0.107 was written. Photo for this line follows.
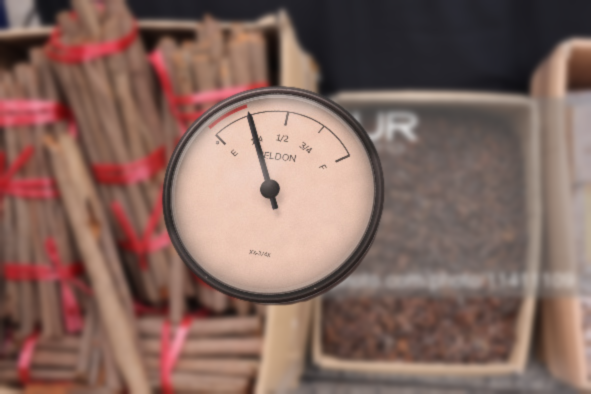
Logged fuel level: 0.25
